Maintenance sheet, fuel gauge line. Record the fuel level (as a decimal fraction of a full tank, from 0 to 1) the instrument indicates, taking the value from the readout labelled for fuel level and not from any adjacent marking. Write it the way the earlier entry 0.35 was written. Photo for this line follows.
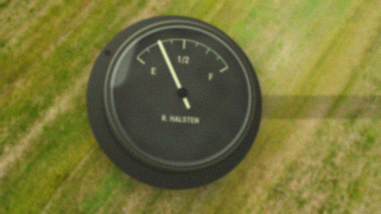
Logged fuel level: 0.25
